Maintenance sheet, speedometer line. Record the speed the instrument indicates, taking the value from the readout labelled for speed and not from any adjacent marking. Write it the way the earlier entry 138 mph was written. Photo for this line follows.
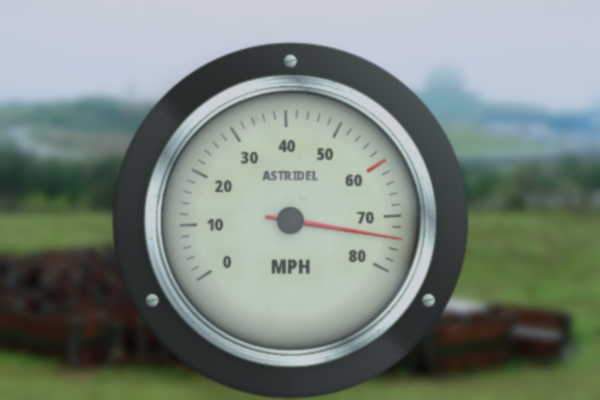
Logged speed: 74 mph
